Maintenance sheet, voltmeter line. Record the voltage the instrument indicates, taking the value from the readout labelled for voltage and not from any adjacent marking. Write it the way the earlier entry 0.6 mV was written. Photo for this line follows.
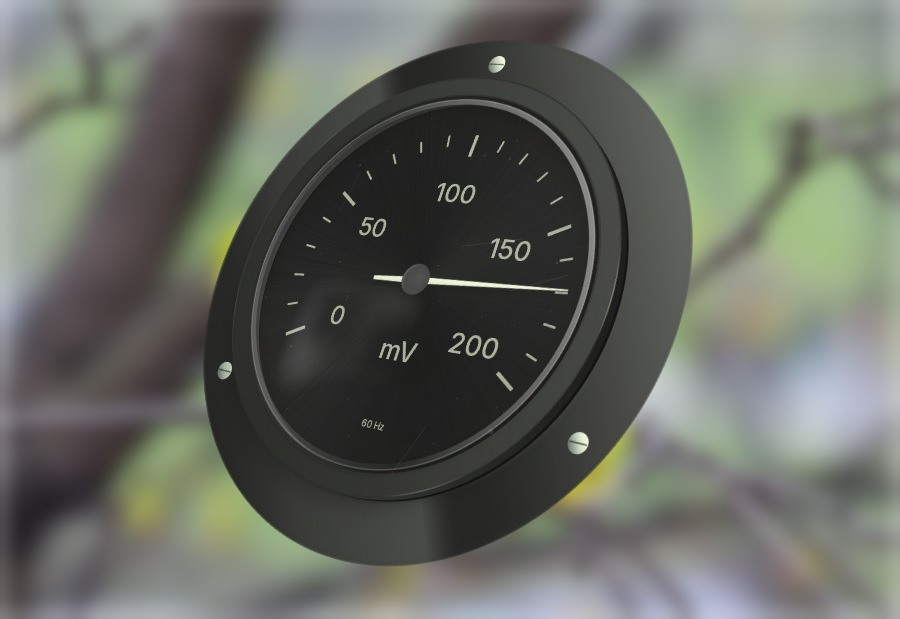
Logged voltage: 170 mV
